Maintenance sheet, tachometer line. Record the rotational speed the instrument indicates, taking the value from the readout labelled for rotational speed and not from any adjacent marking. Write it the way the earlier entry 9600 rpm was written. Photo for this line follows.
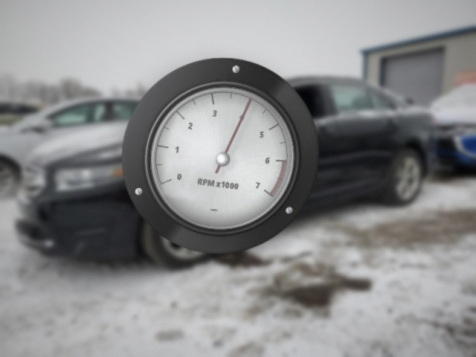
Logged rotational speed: 4000 rpm
